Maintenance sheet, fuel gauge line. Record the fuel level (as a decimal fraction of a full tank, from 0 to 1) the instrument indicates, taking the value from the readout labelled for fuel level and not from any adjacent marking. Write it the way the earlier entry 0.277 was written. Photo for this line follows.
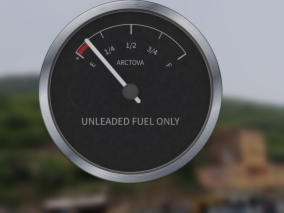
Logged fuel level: 0.125
